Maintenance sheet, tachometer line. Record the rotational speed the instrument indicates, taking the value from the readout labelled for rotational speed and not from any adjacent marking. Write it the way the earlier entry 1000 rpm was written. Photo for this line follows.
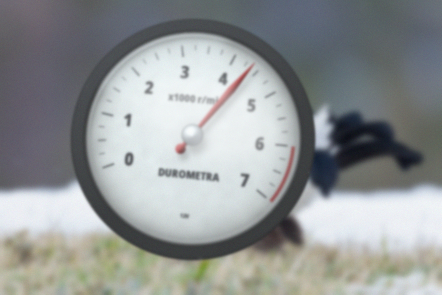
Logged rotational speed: 4375 rpm
